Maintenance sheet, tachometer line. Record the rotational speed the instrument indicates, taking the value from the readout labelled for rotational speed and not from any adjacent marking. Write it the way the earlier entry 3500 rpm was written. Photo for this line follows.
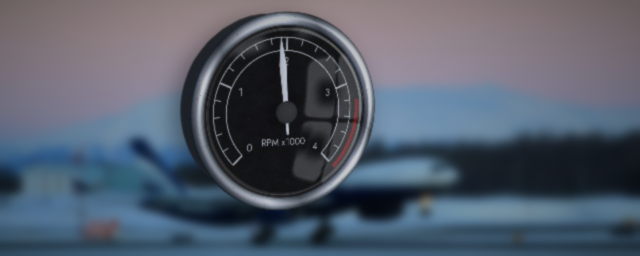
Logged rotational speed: 1900 rpm
